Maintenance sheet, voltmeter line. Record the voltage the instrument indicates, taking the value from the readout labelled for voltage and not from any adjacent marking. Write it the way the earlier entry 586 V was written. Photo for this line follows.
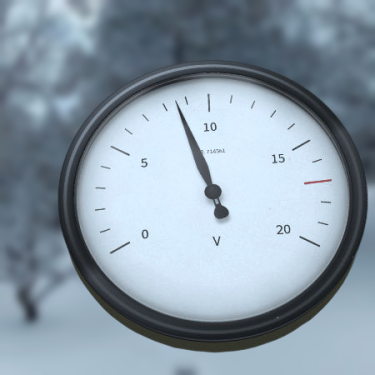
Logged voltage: 8.5 V
